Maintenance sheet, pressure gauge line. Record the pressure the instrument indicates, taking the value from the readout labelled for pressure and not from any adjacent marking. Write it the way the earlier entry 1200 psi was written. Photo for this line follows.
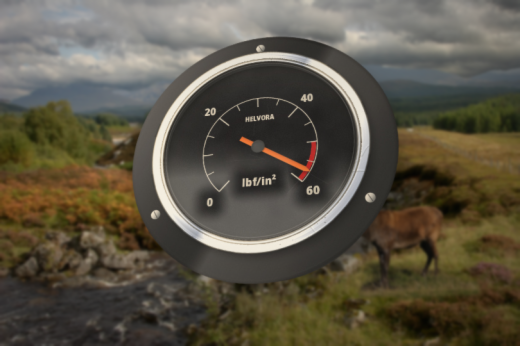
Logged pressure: 57.5 psi
